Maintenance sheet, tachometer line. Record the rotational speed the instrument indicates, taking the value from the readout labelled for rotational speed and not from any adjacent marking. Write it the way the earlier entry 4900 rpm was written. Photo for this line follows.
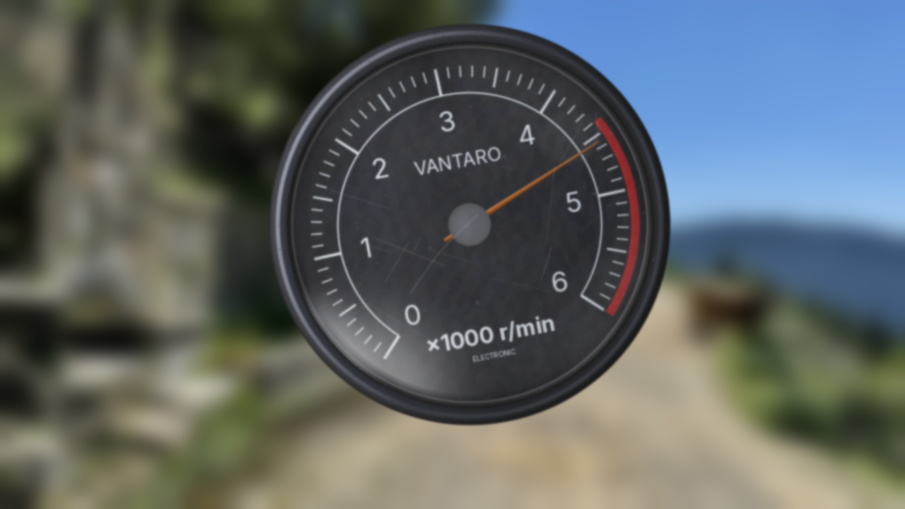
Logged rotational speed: 4550 rpm
